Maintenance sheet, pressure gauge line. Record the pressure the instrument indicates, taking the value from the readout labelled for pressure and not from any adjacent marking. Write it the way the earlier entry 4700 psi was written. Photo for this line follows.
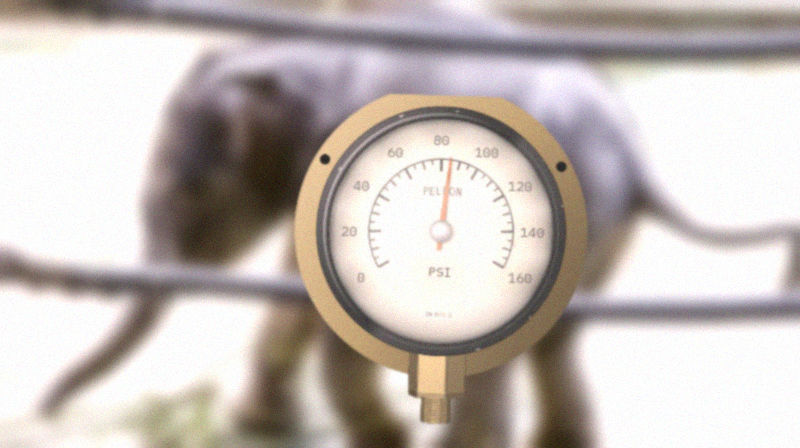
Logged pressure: 85 psi
